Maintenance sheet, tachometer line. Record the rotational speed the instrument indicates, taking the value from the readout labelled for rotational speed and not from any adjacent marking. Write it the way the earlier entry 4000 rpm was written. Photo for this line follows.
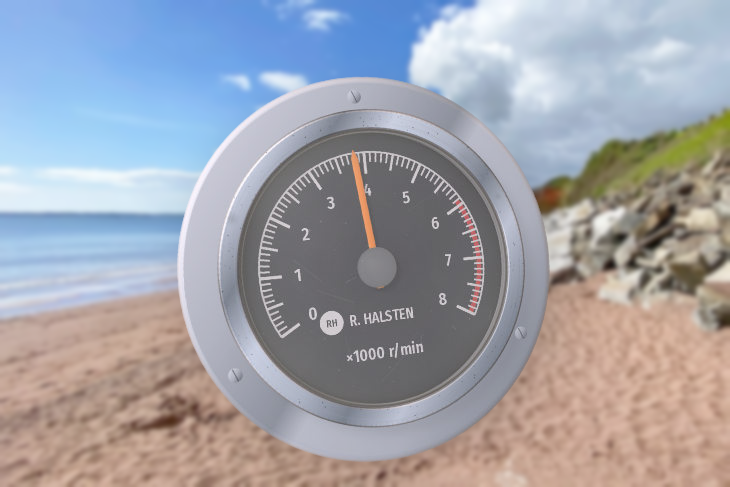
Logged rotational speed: 3800 rpm
